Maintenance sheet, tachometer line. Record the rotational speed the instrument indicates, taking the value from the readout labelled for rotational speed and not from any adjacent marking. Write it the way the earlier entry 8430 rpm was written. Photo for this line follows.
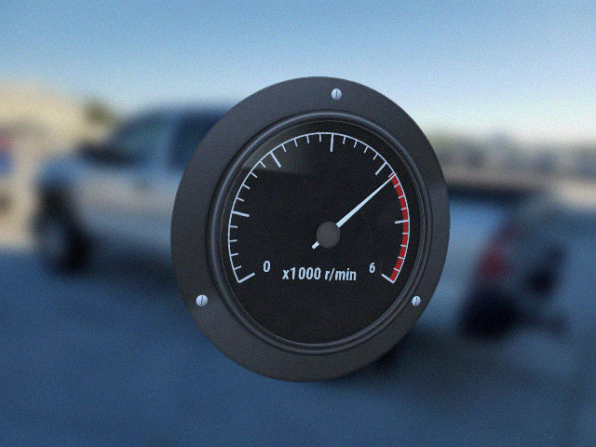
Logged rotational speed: 4200 rpm
